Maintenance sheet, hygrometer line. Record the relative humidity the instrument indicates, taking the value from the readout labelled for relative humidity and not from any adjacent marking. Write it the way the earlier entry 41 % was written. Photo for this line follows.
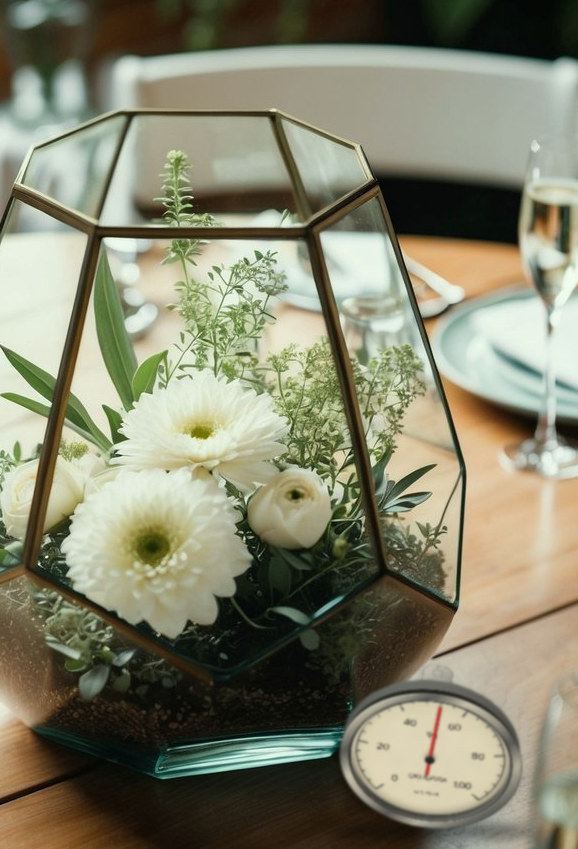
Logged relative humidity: 52 %
